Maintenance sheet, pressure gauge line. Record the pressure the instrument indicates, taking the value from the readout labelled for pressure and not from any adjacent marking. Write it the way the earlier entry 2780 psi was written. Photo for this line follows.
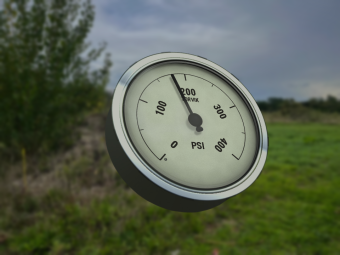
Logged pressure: 175 psi
